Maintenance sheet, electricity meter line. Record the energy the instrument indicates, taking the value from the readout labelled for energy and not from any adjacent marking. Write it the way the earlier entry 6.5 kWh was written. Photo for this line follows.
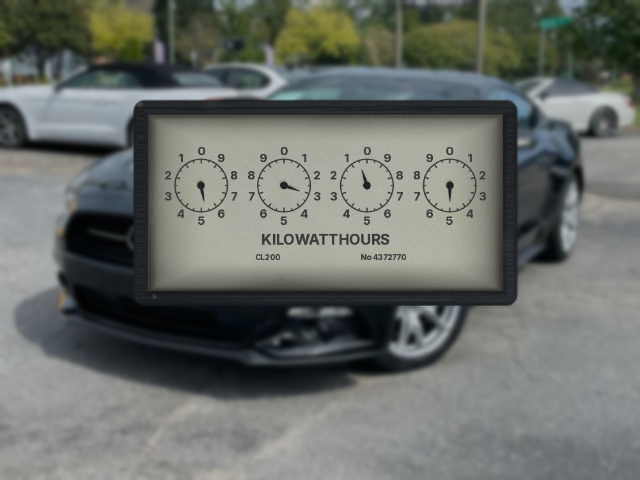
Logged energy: 5305 kWh
